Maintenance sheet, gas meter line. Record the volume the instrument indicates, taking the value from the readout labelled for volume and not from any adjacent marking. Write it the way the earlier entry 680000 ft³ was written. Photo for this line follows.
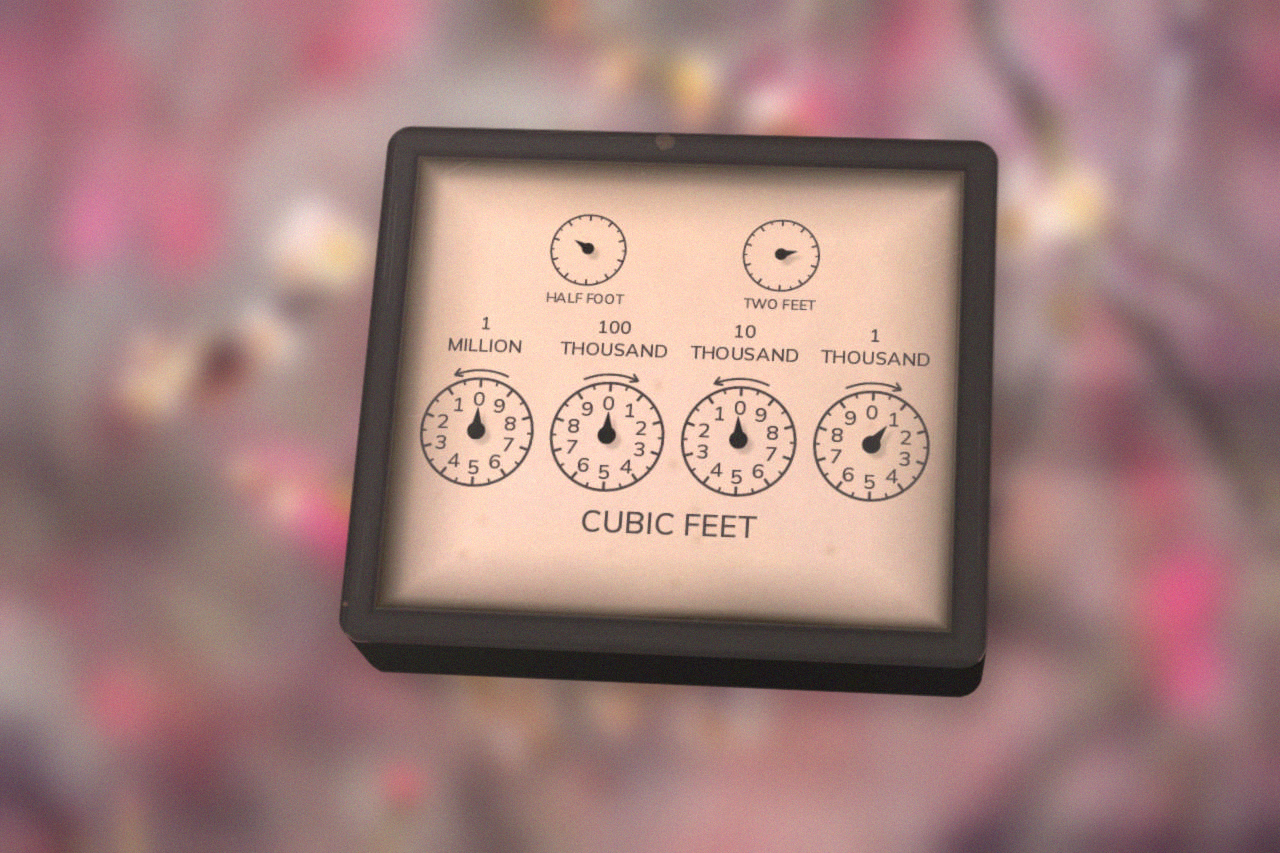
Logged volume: 100 ft³
